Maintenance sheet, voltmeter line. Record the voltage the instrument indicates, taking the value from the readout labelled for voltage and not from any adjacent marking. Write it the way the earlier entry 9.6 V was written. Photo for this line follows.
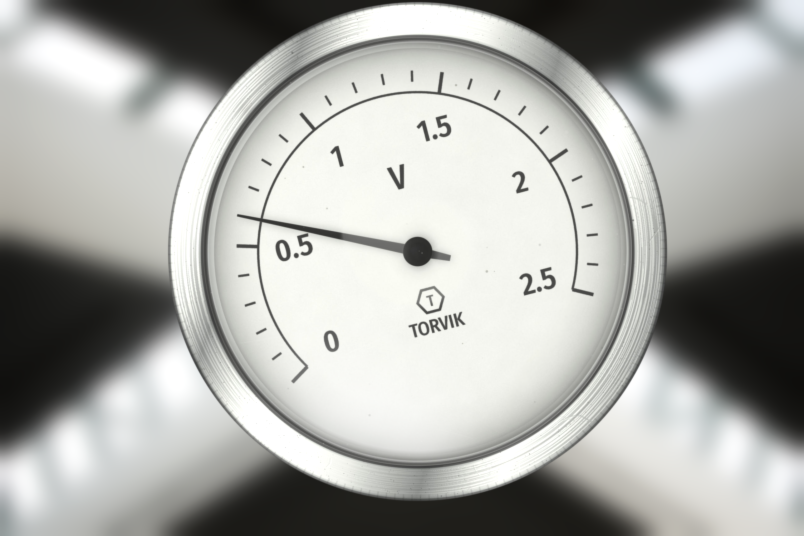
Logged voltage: 0.6 V
